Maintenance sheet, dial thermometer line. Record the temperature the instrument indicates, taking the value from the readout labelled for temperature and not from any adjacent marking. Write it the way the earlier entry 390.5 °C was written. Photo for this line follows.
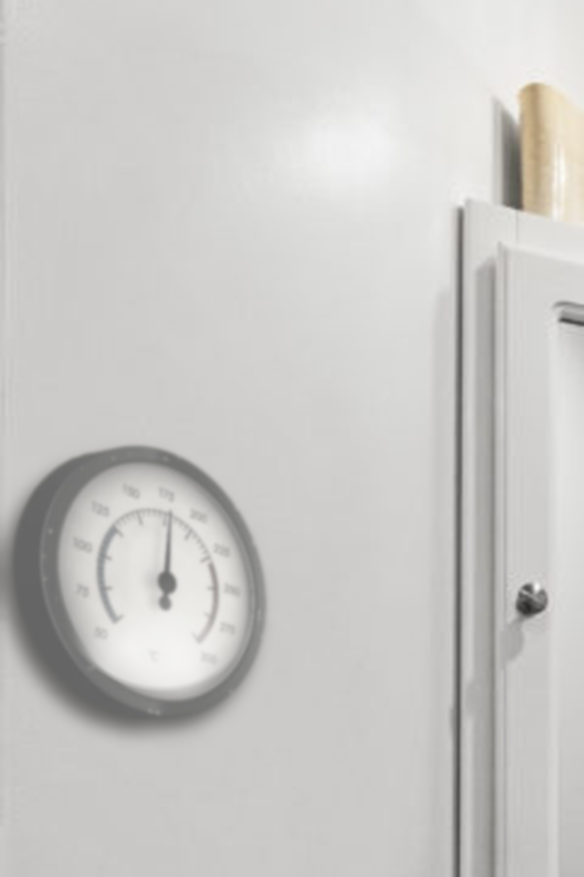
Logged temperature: 175 °C
